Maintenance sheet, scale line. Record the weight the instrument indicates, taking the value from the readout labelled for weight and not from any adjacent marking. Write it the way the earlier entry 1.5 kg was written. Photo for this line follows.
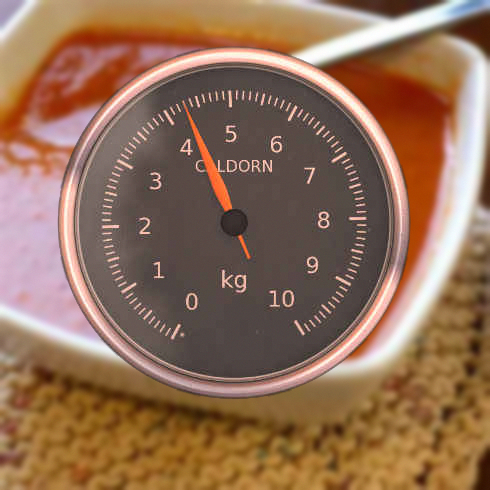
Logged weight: 4.3 kg
